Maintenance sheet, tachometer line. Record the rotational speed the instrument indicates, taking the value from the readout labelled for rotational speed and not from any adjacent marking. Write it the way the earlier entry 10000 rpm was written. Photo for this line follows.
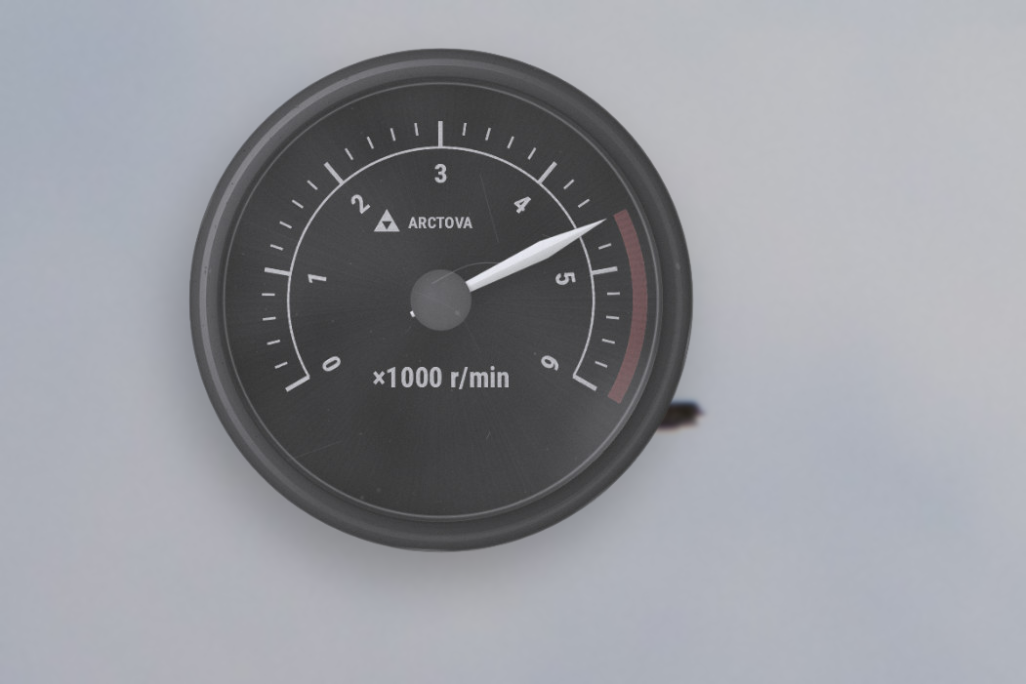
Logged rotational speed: 4600 rpm
